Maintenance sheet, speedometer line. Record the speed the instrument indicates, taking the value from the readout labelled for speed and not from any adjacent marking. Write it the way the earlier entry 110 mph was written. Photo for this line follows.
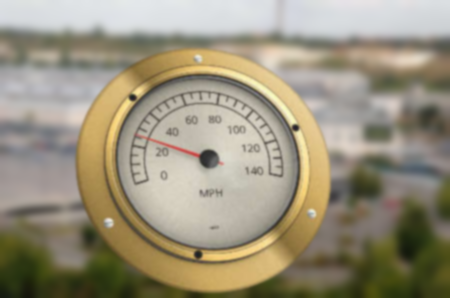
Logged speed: 25 mph
